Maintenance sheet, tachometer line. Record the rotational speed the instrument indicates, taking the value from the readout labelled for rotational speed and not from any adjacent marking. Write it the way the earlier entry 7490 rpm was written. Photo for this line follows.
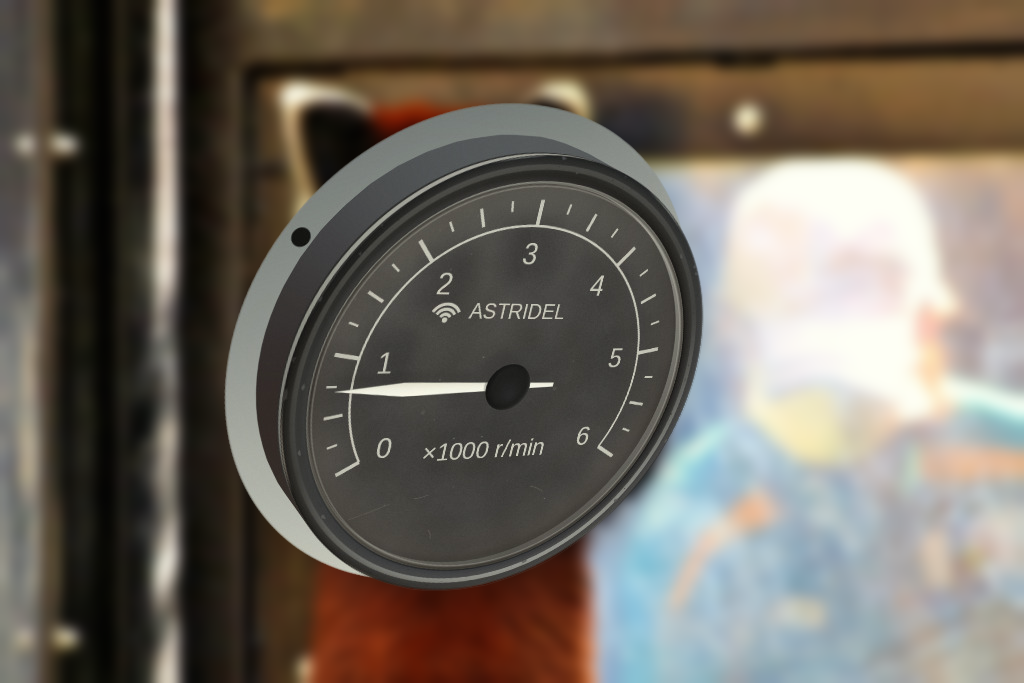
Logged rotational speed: 750 rpm
